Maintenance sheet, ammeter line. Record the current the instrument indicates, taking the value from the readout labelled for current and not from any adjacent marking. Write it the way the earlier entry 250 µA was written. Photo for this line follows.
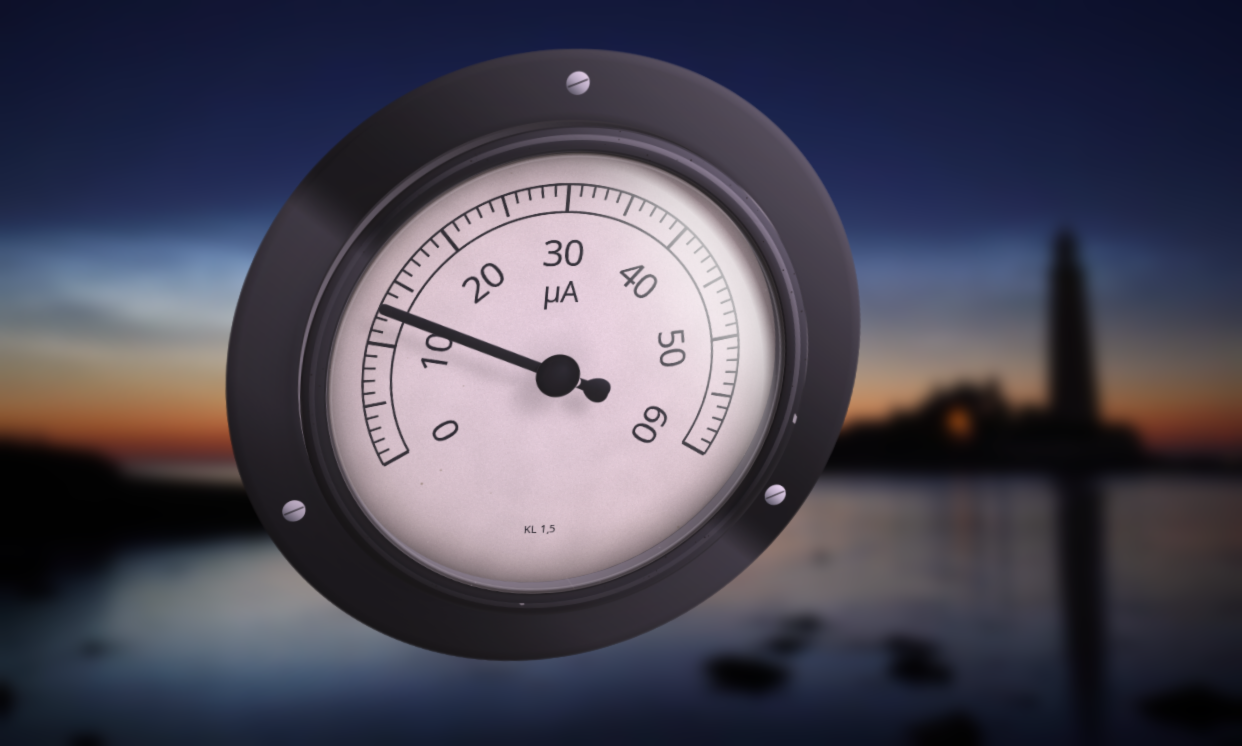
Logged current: 13 µA
